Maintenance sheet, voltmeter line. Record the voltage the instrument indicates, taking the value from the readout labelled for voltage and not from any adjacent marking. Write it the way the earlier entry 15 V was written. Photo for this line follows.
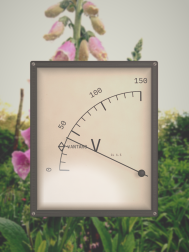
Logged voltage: 40 V
